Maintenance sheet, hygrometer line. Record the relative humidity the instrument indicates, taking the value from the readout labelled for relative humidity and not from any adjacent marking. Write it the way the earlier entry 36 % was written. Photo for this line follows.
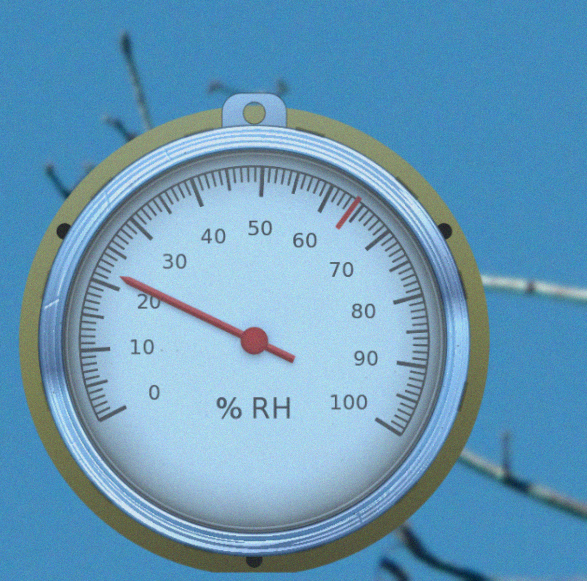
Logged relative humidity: 22 %
